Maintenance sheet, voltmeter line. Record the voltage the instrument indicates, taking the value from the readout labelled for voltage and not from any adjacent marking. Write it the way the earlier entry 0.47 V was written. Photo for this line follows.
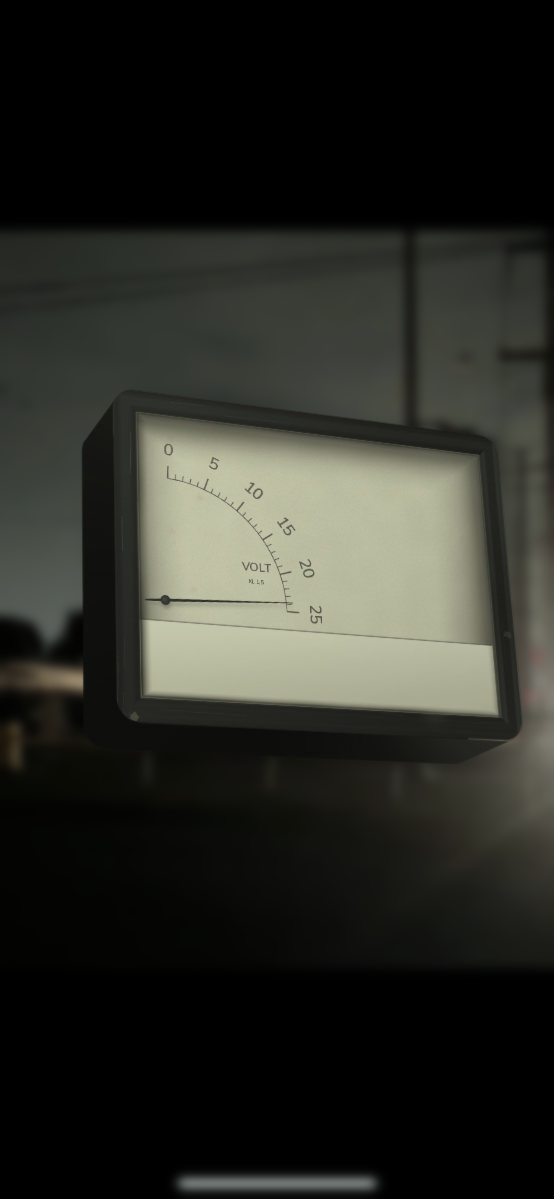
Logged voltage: 24 V
